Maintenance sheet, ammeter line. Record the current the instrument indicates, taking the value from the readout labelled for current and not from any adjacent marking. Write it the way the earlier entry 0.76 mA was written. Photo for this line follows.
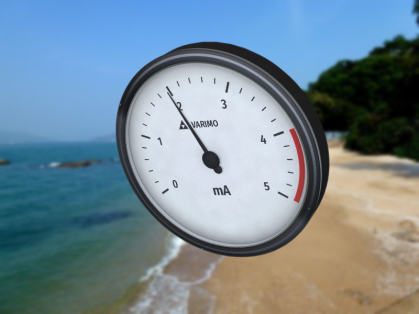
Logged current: 2 mA
